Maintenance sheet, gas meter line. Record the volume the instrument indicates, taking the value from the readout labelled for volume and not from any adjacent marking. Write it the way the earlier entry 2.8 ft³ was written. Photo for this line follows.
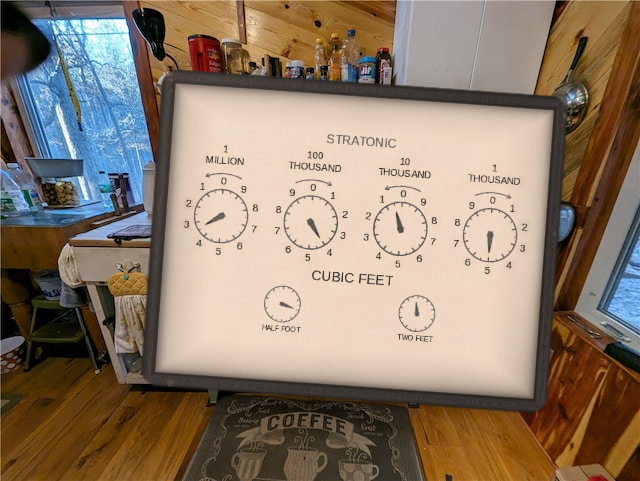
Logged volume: 340500 ft³
